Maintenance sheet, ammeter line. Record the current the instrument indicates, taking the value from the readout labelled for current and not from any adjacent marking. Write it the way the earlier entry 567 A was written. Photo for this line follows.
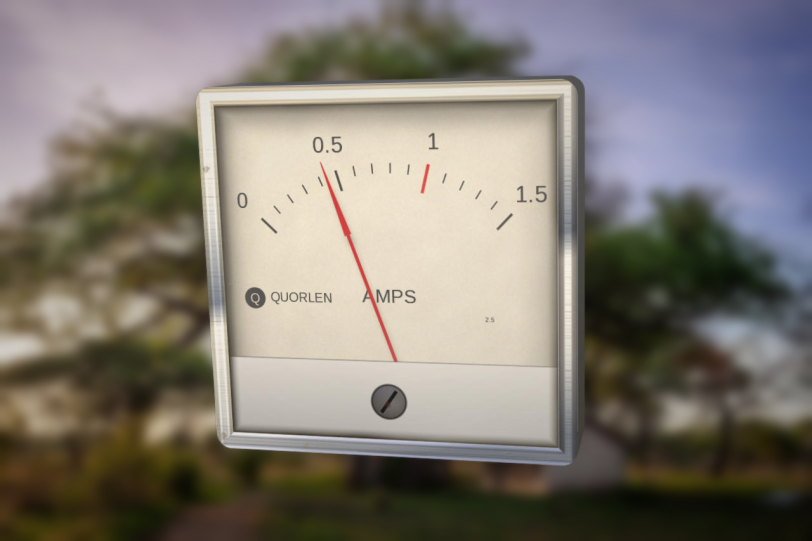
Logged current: 0.45 A
